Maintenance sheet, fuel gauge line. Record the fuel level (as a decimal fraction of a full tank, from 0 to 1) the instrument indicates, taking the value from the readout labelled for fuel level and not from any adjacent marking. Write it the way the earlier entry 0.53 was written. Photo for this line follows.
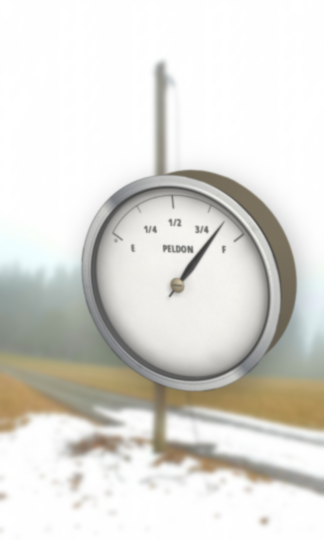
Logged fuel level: 0.875
